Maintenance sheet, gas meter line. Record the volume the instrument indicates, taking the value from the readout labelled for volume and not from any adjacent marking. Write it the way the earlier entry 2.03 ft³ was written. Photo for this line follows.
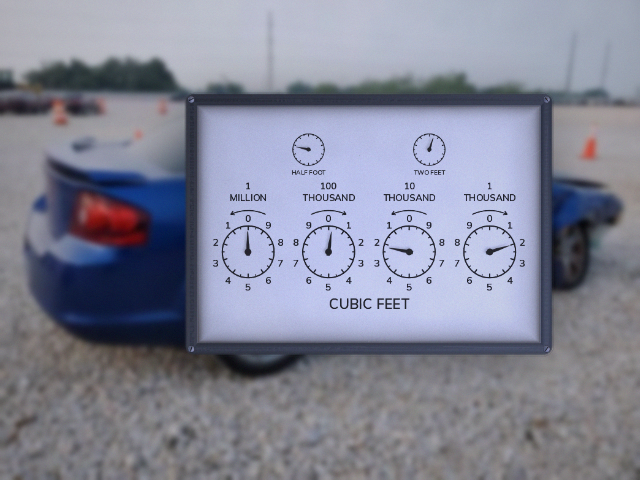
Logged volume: 2200 ft³
